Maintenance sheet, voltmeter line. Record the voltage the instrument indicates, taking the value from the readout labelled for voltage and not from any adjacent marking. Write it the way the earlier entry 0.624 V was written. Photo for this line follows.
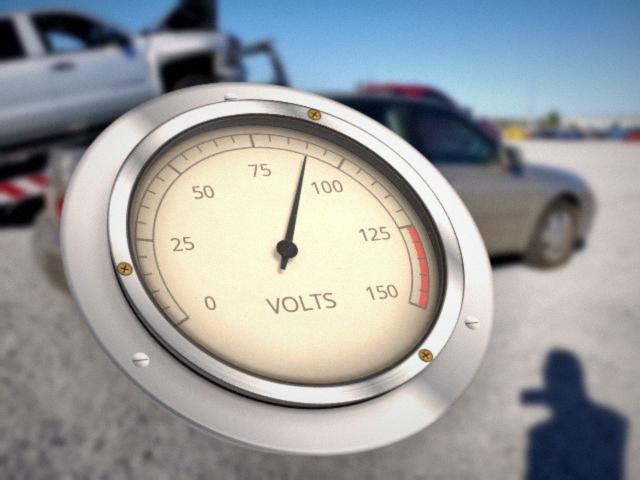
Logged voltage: 90 V
